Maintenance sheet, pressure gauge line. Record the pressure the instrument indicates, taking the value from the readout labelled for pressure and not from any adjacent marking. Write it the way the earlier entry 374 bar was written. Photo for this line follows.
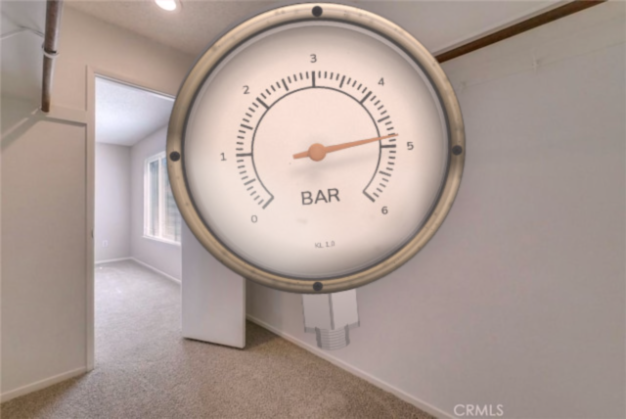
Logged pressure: 4.8 bar
